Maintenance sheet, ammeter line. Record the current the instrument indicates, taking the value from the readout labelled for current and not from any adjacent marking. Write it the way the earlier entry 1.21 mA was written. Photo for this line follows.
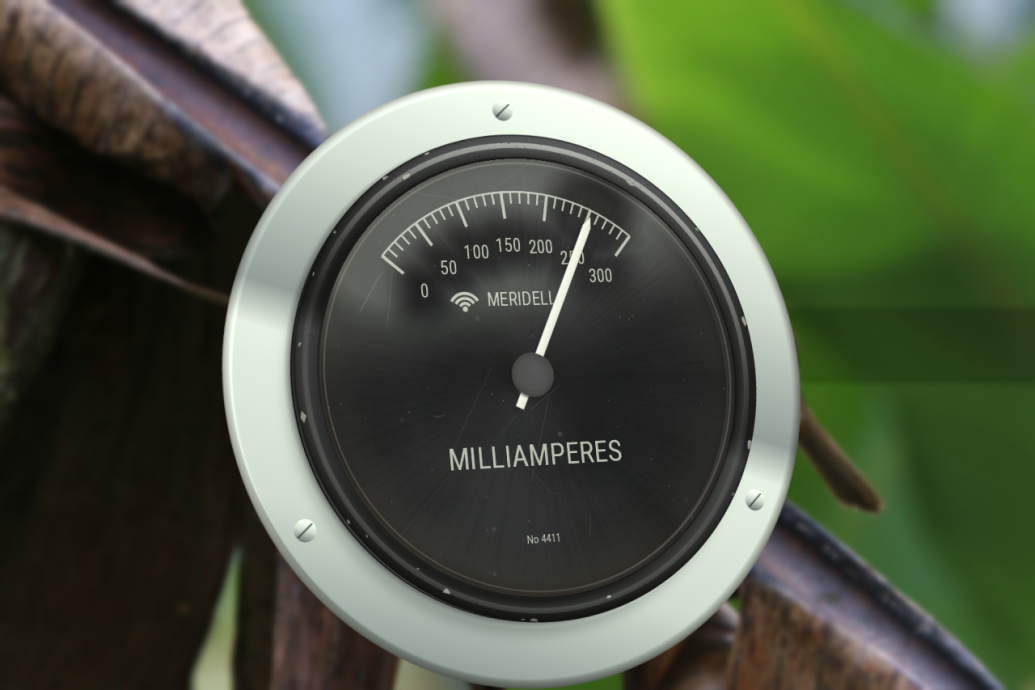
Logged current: 250 mA
